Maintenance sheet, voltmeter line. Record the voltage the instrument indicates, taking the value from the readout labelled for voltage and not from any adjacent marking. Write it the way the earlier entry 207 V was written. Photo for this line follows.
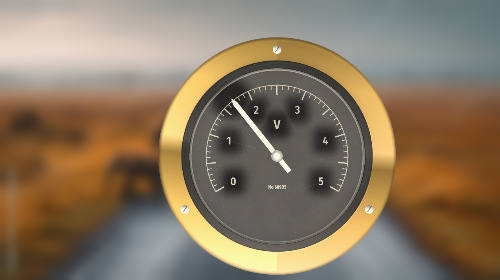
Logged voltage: 1.7 V
